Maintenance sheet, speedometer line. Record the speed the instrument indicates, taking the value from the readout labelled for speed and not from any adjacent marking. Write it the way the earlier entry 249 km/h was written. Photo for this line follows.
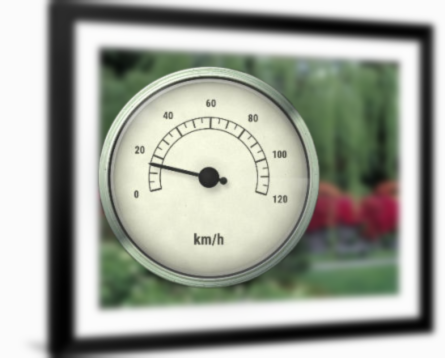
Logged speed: 15 km/h
